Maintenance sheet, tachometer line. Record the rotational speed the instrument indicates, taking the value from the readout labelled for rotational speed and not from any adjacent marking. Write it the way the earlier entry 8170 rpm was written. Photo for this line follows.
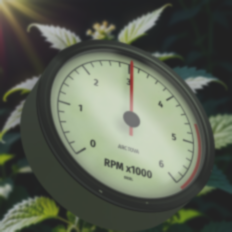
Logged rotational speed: 3000 rpm
